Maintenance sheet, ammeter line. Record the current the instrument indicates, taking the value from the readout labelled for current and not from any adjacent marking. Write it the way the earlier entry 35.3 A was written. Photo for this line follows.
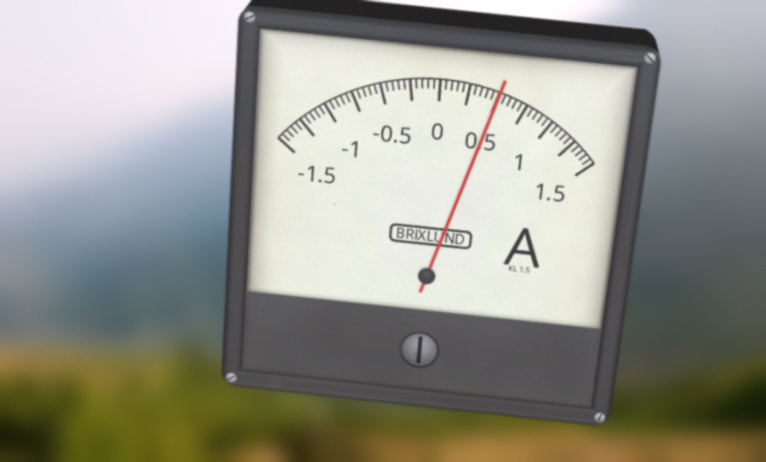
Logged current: 0.5 A
